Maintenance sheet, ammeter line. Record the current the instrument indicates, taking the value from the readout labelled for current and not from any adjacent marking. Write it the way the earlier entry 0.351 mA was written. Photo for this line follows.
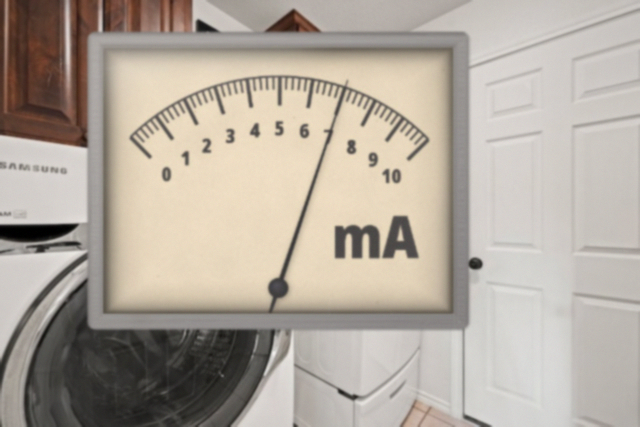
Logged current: 7 mA
